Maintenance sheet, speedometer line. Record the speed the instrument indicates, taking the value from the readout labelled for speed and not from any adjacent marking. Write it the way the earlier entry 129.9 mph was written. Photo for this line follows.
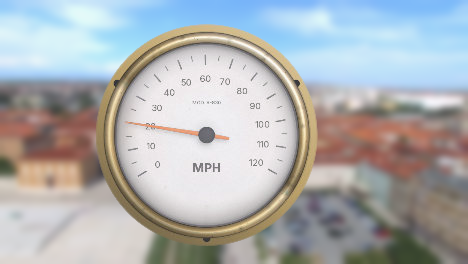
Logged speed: 20 mph
